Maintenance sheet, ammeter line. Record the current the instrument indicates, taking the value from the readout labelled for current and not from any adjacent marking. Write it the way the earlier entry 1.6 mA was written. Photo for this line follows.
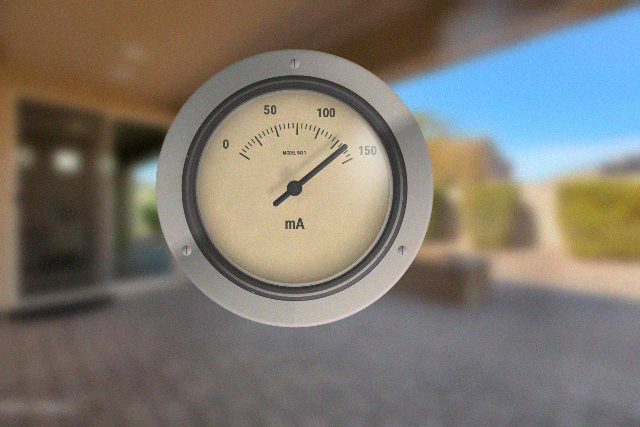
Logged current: 135 mA
